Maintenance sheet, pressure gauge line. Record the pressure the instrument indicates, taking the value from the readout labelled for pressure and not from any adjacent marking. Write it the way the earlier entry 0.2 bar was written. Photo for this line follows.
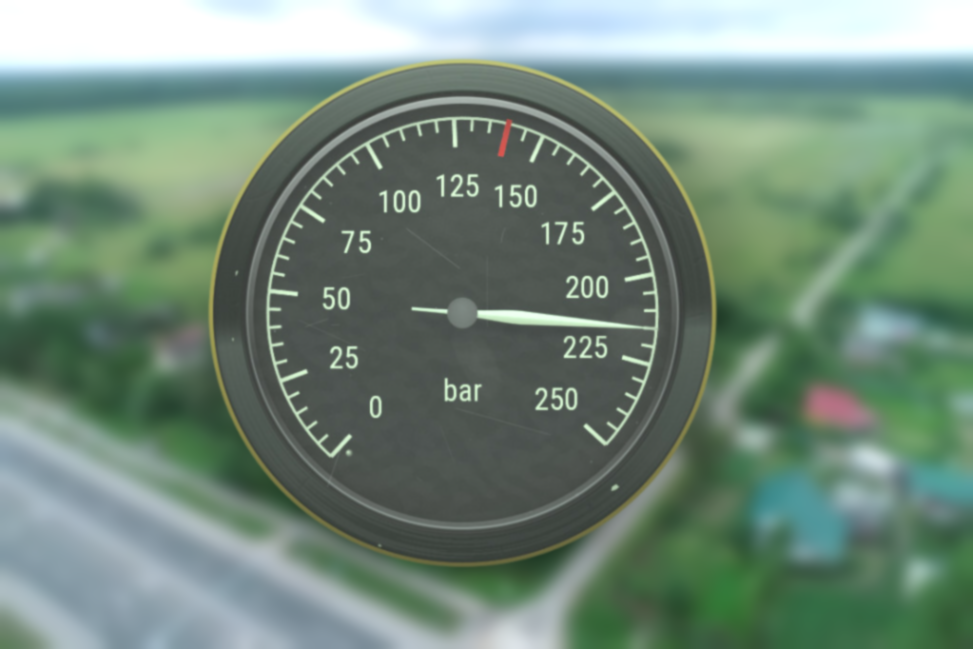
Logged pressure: 215 bar
